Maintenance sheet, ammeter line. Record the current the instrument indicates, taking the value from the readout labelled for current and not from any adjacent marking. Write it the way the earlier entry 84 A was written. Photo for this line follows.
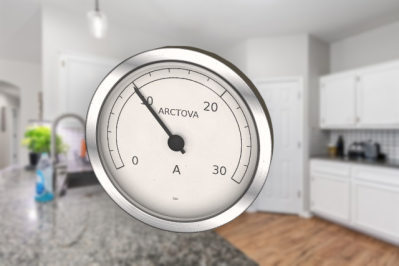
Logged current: 10 A
